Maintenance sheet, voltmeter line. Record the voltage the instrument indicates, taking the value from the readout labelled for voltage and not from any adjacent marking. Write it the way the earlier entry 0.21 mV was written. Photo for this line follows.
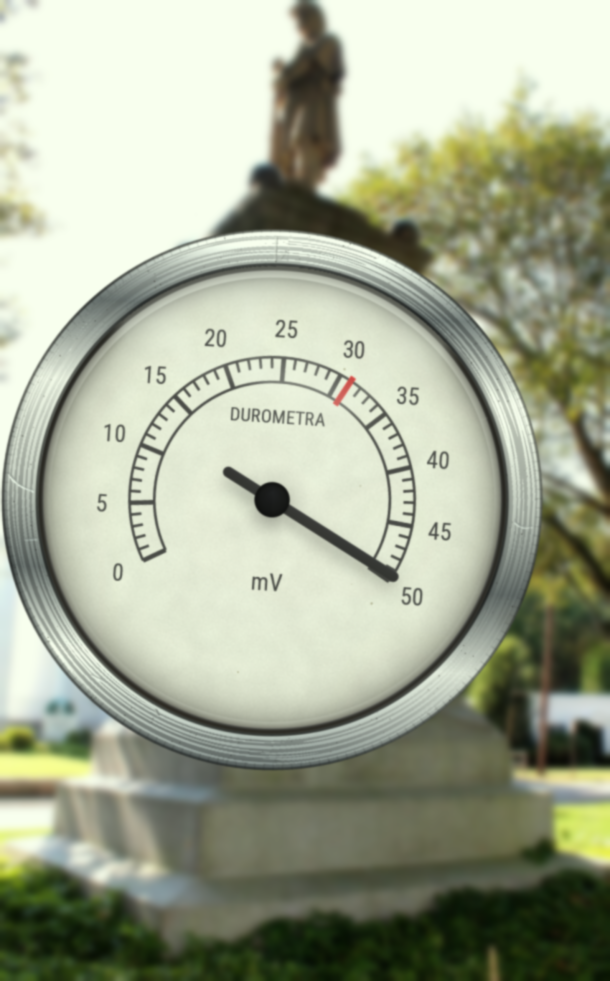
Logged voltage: 49.5 mV
